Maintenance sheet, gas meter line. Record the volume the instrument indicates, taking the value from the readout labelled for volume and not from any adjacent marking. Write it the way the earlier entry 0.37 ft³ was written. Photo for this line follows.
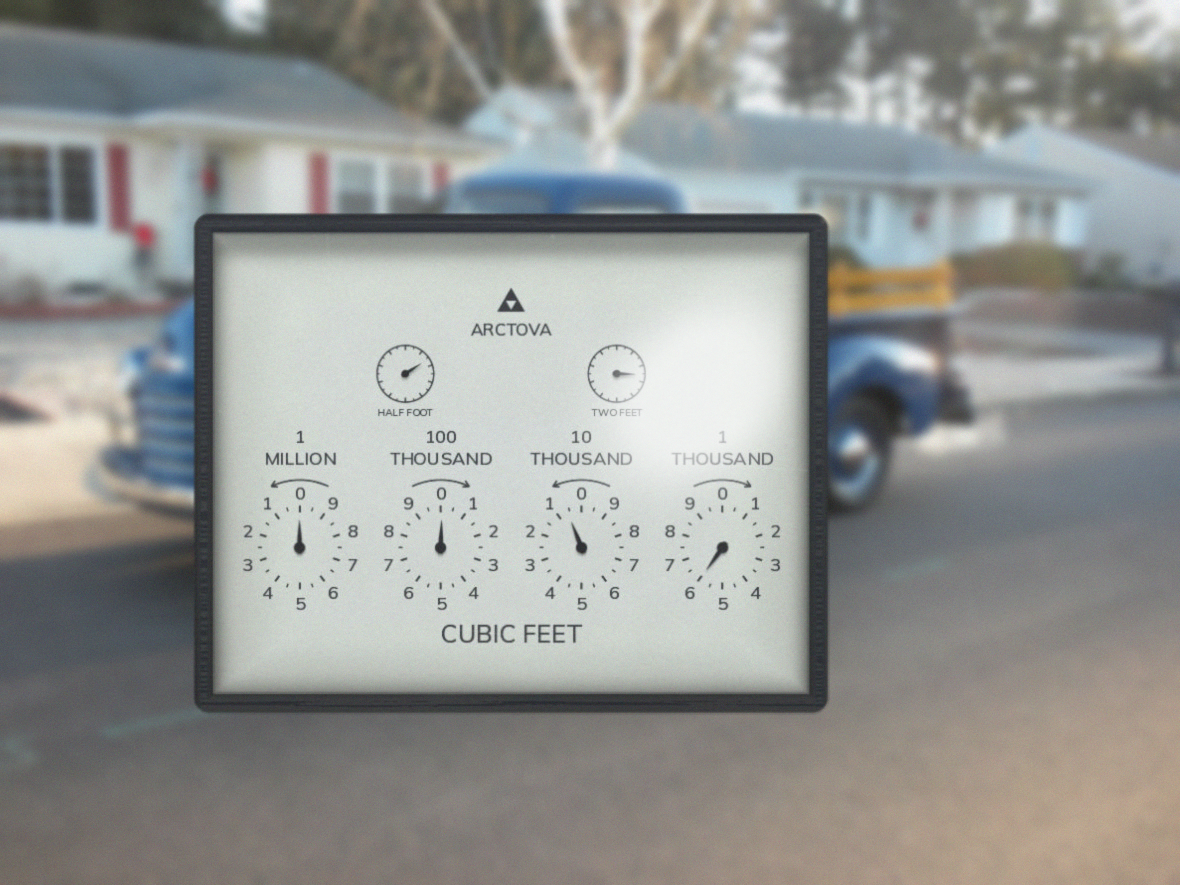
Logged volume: 600 ft³
